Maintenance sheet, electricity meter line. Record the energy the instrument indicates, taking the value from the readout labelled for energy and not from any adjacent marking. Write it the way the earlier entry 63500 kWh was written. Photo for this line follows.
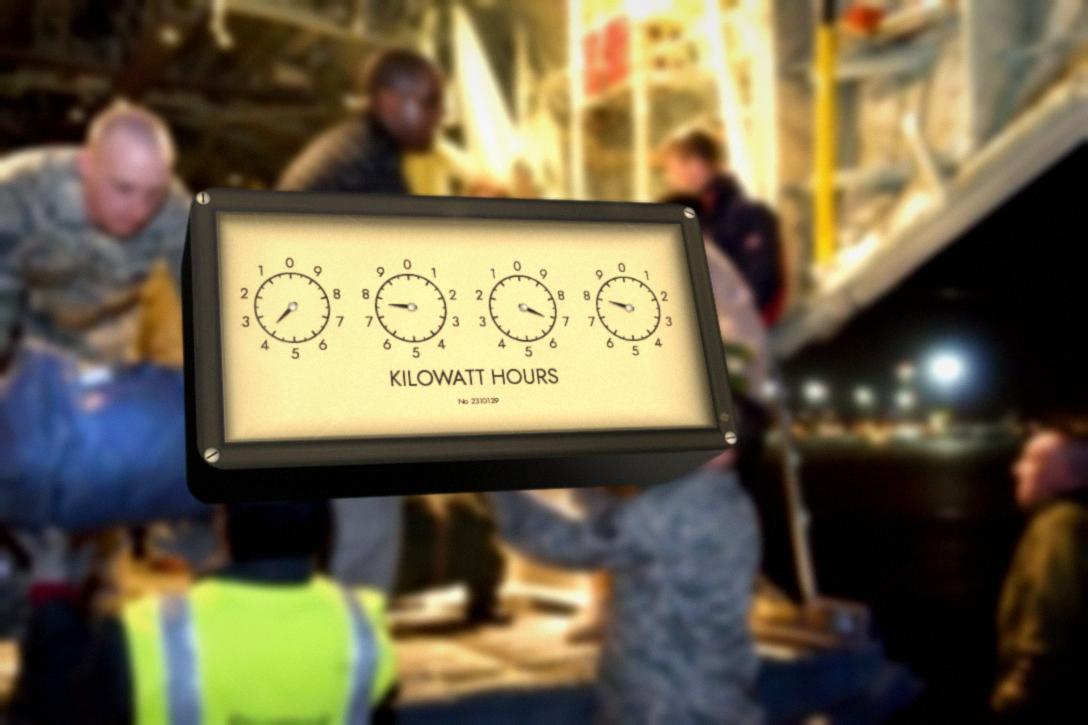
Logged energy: 3768 kWh
